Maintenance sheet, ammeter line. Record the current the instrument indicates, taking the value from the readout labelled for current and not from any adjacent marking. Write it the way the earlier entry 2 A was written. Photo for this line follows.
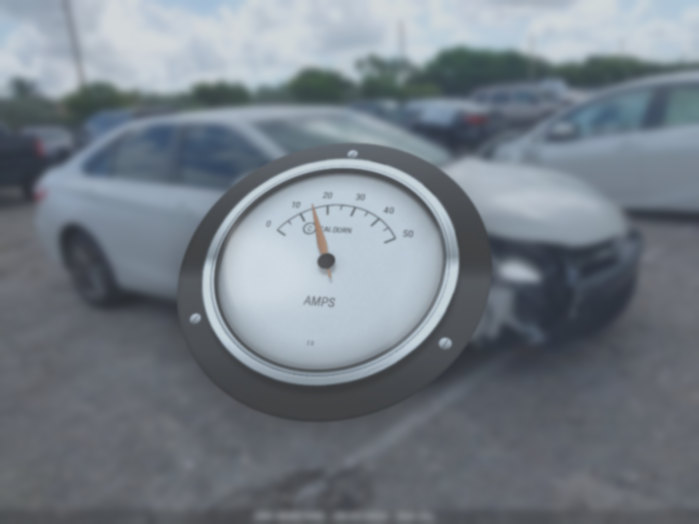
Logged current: 15 A
